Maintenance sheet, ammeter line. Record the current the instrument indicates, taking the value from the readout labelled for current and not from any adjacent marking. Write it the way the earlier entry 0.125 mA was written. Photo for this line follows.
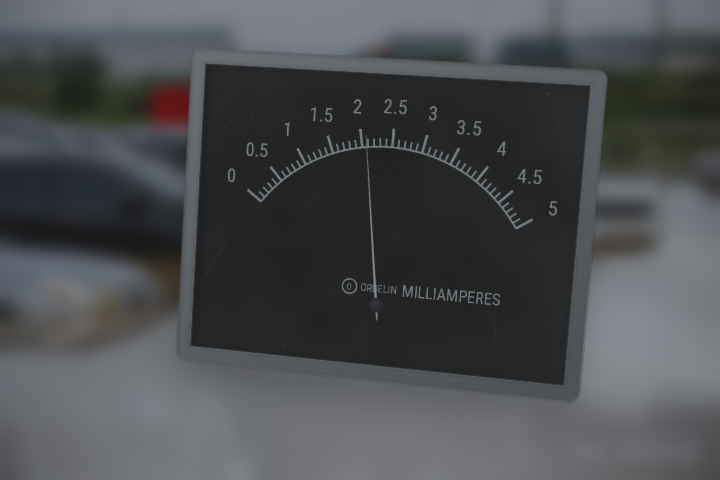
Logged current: 2.1 mA
